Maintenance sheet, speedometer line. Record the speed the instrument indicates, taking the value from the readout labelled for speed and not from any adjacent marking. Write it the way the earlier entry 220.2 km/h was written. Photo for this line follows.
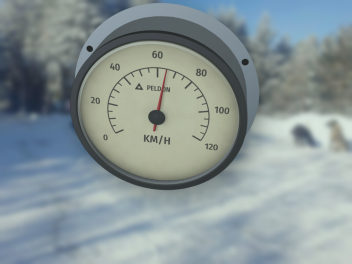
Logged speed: 65 km/h
